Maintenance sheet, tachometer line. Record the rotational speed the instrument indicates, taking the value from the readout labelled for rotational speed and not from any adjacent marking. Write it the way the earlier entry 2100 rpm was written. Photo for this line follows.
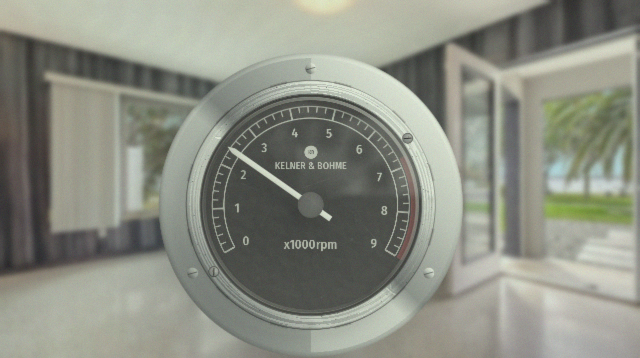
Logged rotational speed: 2400 rpm
